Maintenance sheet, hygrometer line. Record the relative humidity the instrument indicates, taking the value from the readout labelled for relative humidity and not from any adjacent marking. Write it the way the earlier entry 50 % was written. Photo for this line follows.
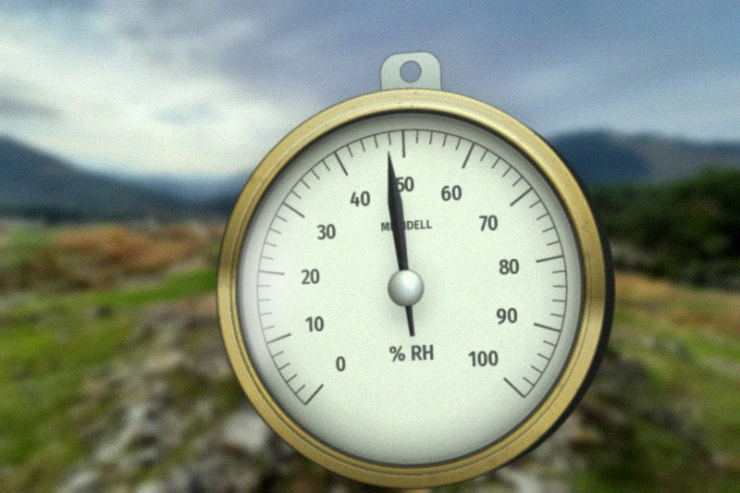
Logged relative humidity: 48 %
